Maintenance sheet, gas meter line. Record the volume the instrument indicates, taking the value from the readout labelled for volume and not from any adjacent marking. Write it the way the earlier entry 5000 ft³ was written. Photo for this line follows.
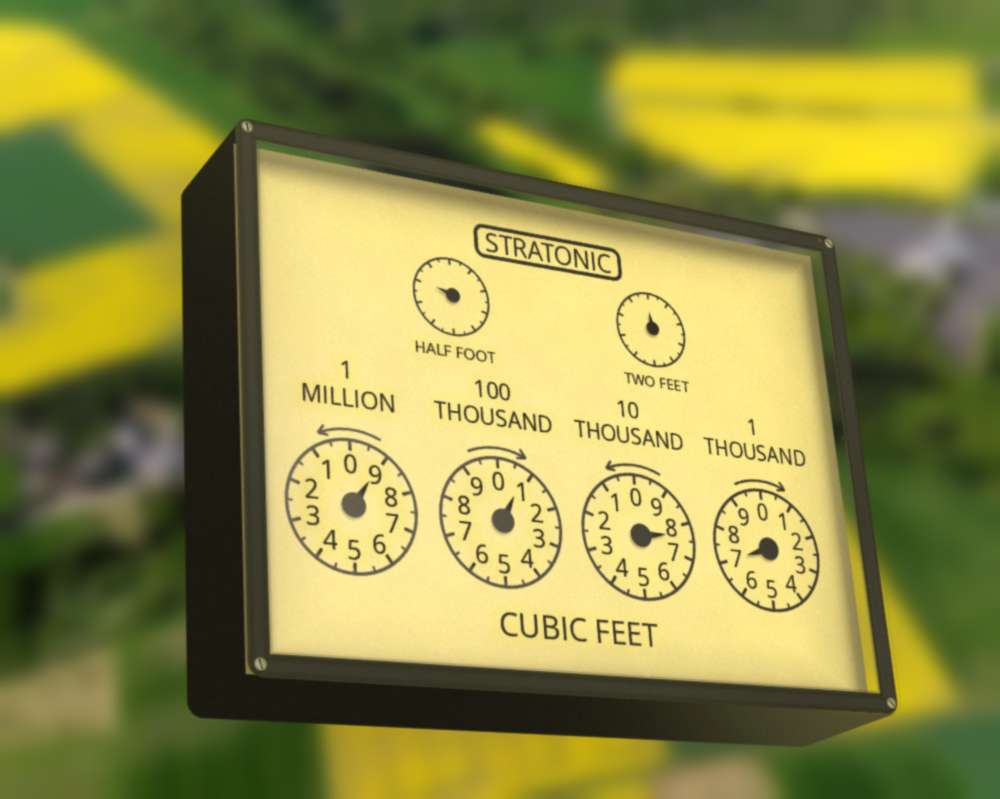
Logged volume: 907700 ft³
